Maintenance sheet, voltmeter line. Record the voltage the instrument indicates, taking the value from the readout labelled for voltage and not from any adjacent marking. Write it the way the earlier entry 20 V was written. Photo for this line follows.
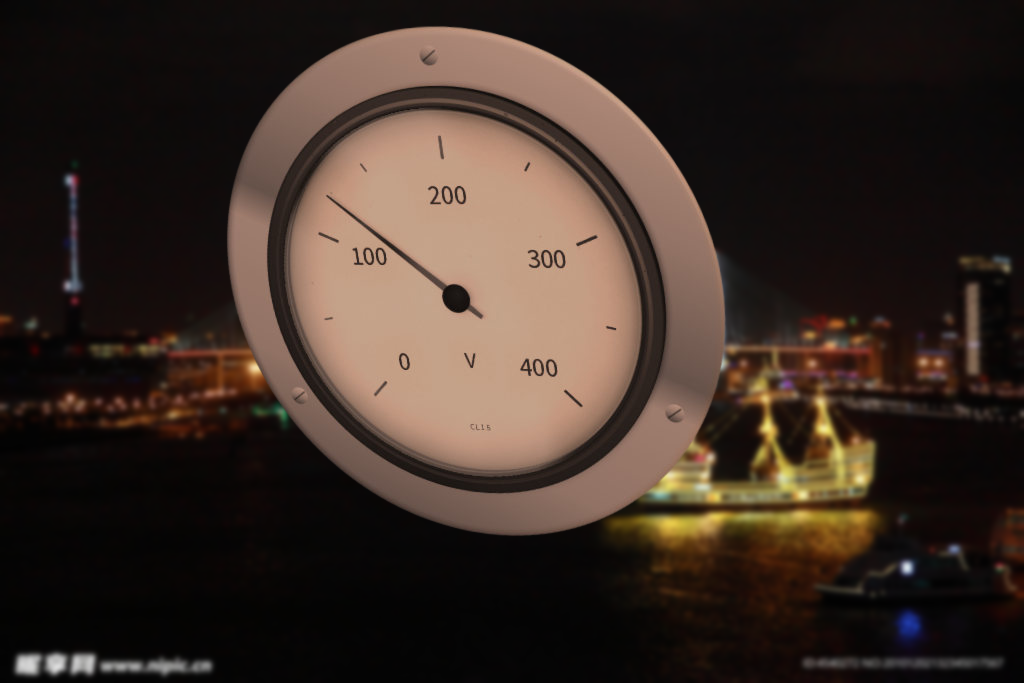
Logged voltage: 125 V
